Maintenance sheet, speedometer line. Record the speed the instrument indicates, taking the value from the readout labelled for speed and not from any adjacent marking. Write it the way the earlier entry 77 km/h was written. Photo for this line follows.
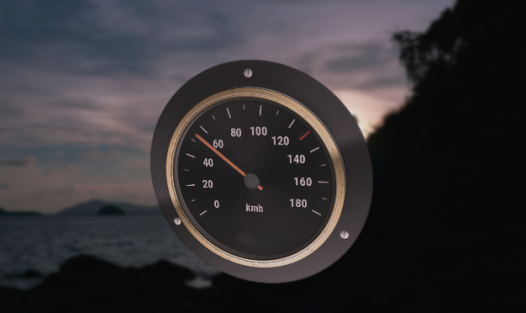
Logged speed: 55 km/h
